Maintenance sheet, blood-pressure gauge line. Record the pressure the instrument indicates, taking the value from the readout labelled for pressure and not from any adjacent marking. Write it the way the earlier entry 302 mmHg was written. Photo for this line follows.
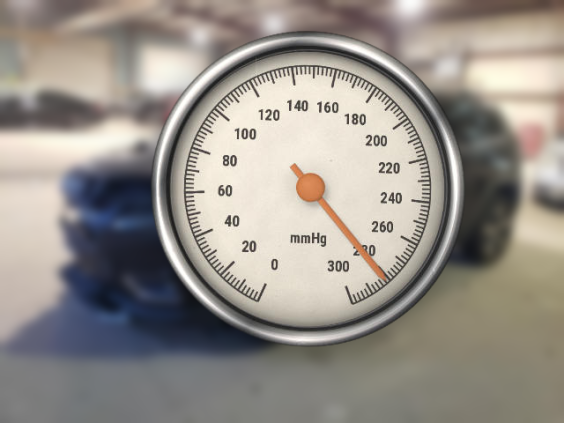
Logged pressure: 282 mmHg
